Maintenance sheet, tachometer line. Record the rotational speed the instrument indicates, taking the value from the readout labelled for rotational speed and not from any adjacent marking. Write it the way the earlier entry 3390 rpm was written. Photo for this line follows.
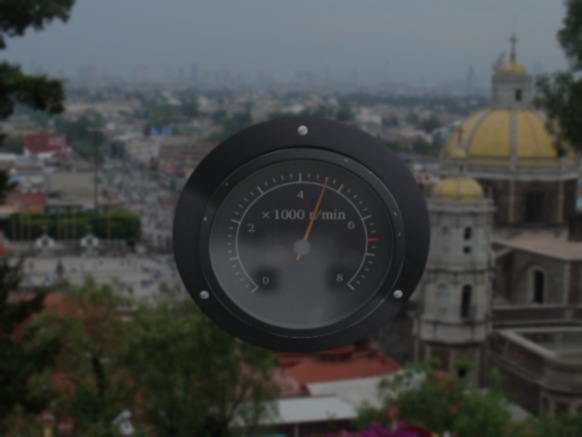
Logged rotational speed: 4600 rpm
